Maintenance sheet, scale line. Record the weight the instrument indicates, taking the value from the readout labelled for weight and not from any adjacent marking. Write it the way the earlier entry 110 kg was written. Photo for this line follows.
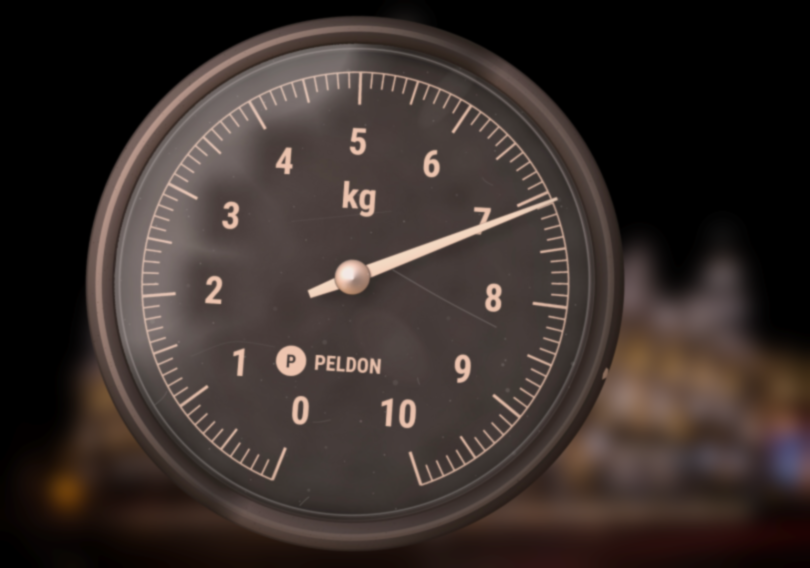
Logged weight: 7.1 kg
